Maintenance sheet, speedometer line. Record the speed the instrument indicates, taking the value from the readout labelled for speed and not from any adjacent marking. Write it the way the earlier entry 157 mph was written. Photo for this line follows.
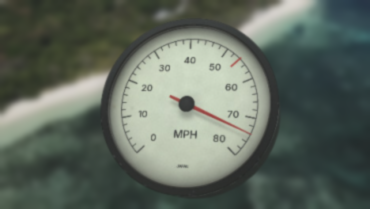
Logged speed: 74 mph
